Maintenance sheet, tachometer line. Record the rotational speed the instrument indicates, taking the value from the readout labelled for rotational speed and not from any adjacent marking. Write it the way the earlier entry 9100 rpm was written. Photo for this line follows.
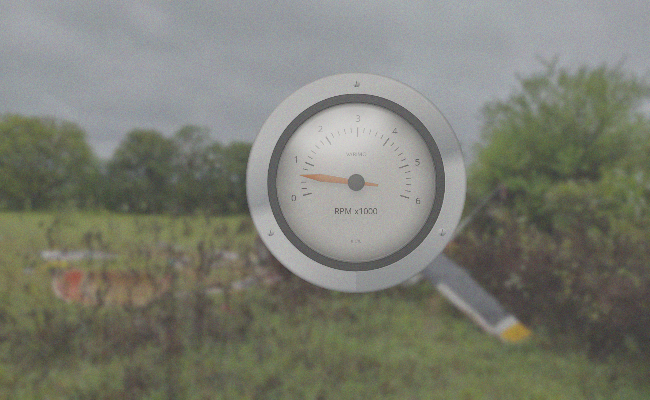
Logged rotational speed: 600 rpm
